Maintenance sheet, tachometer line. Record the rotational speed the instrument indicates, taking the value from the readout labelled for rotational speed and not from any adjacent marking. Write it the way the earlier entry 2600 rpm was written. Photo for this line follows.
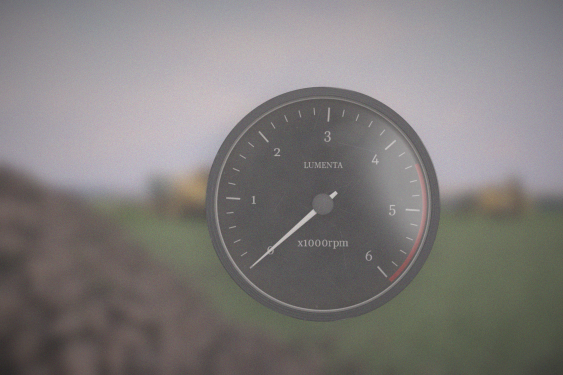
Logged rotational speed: 0 rpm
